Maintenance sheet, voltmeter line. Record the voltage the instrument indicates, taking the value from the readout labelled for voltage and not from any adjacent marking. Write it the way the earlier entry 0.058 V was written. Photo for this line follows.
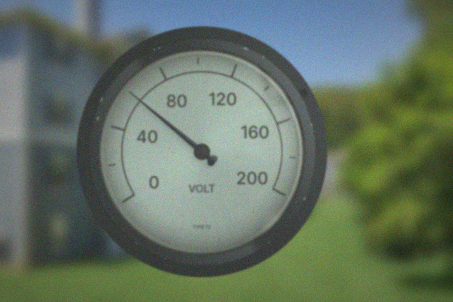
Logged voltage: 60 V
